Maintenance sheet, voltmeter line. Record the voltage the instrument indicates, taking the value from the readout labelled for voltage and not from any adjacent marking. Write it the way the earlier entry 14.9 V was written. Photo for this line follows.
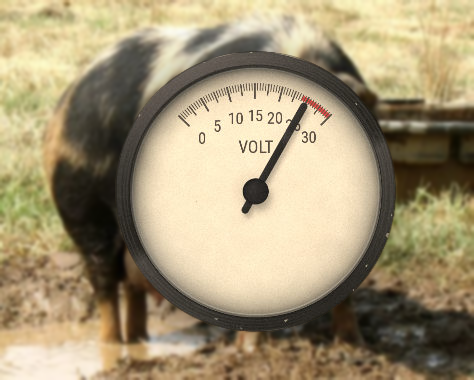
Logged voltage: 25 V
